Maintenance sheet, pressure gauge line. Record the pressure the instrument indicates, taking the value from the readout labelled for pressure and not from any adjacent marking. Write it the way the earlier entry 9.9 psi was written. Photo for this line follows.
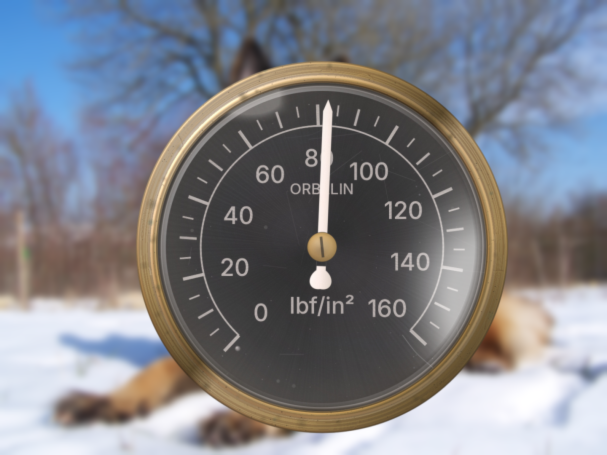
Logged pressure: 82.5 psi
